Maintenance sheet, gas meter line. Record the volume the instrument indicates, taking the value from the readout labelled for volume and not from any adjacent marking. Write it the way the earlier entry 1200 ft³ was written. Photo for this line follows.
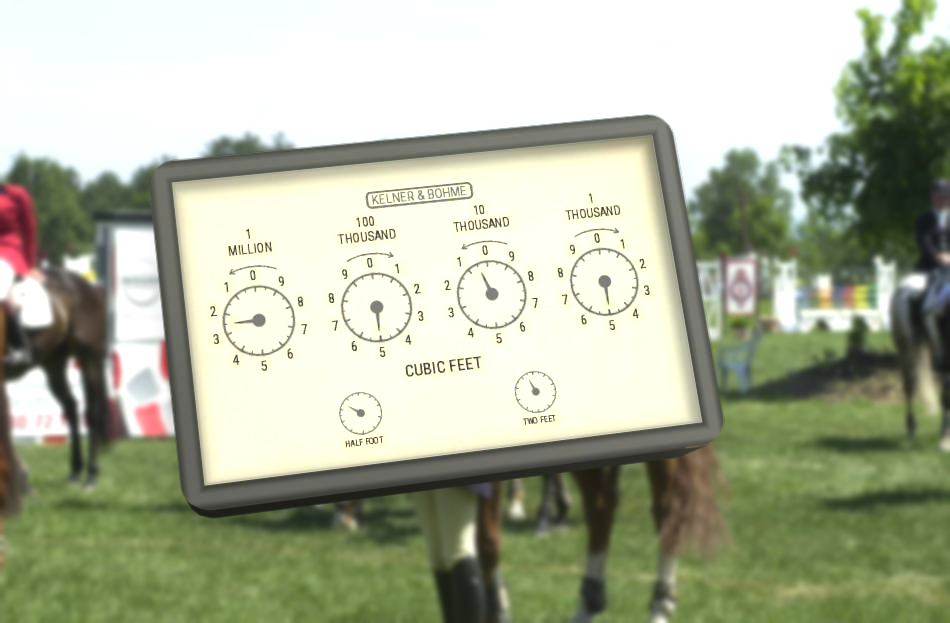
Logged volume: 250500 ft³
